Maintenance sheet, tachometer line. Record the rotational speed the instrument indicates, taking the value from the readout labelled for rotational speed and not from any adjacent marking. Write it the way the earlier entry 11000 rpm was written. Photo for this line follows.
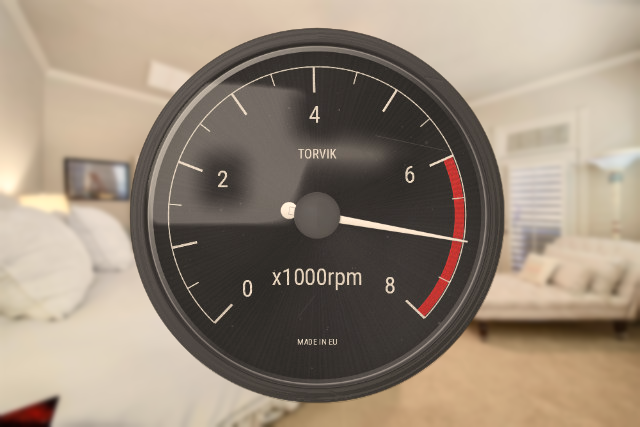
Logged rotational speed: 7000 rpm
